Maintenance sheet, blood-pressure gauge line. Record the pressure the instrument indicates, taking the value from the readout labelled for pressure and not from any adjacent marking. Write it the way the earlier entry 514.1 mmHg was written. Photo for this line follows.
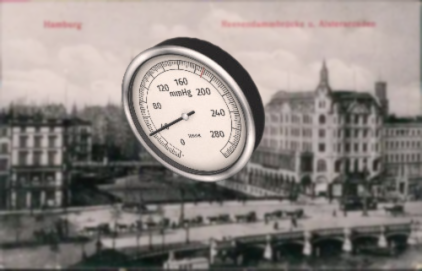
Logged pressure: 40 mmHg
